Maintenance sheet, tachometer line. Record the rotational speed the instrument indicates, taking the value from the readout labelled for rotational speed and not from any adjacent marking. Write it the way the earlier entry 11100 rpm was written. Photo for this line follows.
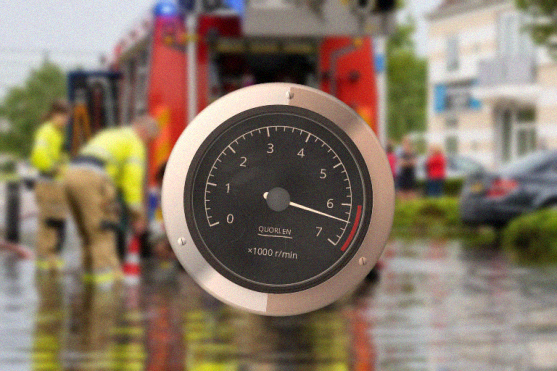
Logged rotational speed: 6400 rpm
